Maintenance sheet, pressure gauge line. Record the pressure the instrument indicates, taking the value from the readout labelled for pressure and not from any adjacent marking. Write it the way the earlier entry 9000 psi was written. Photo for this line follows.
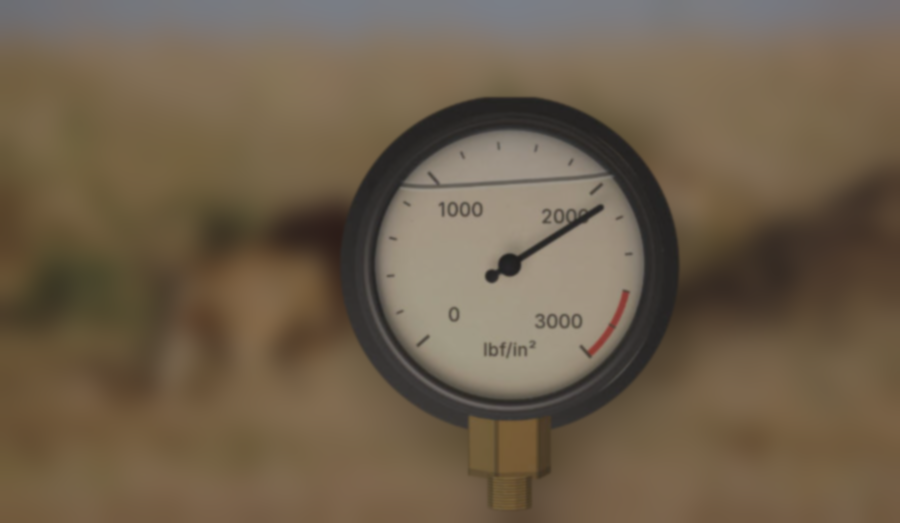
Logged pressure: 2100 psi
